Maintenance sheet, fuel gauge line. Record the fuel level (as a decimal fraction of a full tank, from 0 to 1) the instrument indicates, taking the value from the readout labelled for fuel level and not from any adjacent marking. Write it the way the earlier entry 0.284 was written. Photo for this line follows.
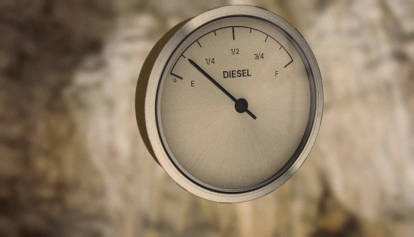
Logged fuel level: 0.125
